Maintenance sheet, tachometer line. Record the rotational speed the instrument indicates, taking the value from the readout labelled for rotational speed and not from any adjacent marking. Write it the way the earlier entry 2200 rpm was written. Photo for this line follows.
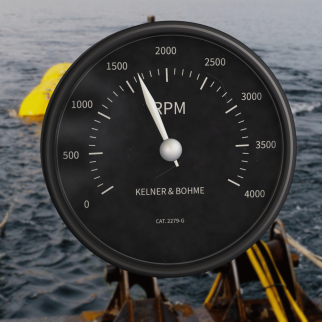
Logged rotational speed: 1650 rpm
